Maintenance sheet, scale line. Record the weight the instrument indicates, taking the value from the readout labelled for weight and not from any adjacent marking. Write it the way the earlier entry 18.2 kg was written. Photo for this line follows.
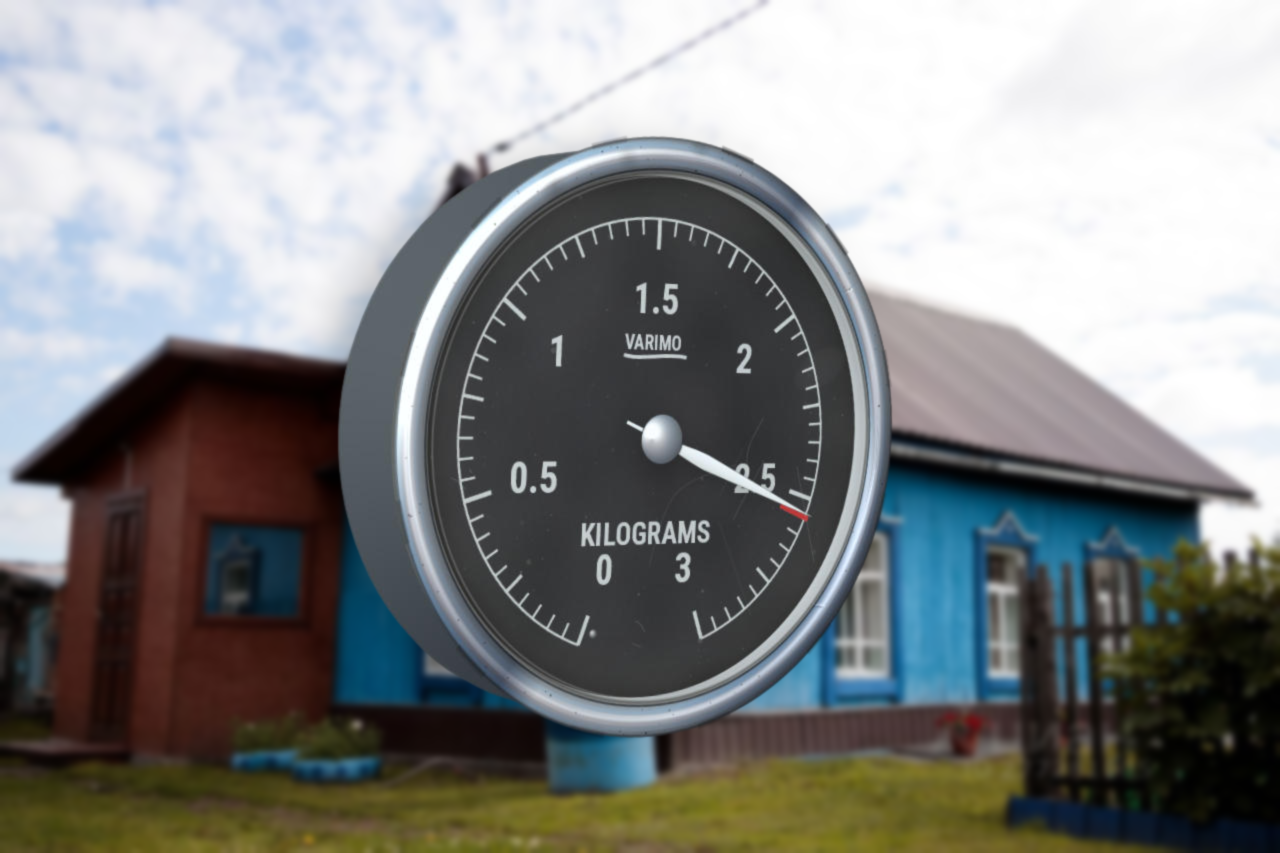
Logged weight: 2.55 kg
